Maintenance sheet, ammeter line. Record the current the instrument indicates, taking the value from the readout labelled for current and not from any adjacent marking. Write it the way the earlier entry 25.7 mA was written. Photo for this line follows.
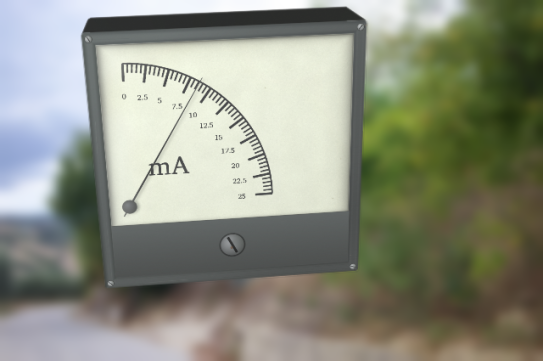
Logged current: 8.5 mA
